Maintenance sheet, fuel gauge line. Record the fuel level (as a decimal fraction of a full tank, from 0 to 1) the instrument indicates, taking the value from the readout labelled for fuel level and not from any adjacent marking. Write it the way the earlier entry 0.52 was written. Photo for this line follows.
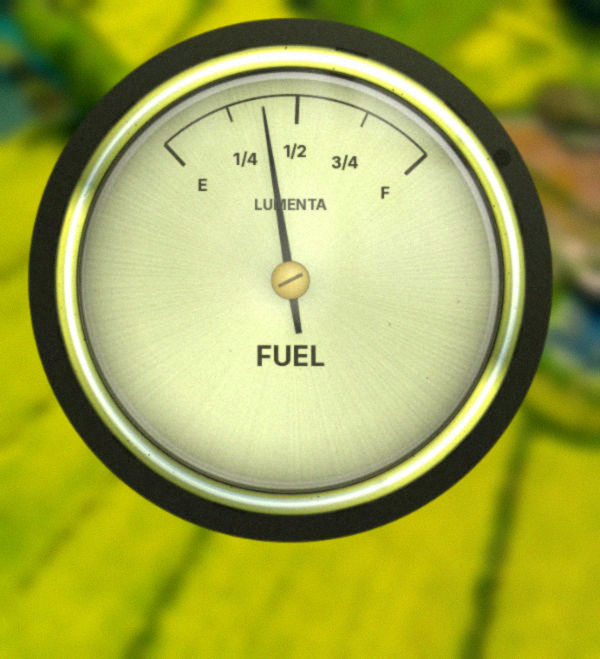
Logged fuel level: 0.375
